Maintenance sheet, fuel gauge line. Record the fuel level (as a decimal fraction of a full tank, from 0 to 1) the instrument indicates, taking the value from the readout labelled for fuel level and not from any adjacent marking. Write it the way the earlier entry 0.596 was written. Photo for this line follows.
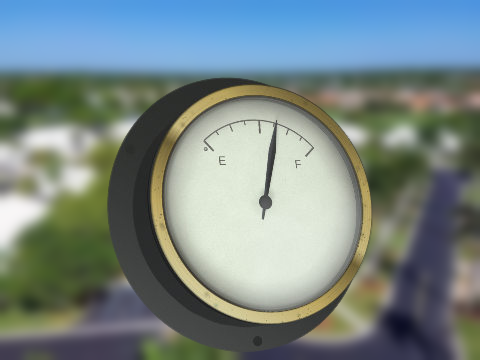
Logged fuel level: 0.625
